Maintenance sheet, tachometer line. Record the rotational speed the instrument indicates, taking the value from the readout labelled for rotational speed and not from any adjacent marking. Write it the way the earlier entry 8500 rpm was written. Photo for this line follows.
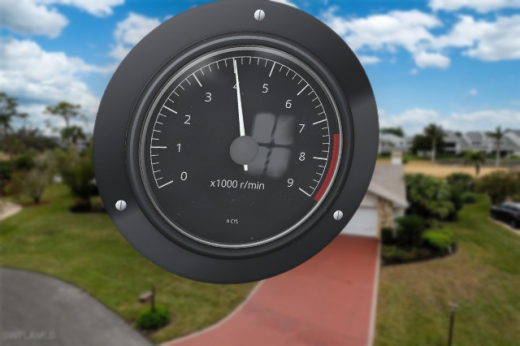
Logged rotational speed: 4000 rpm
